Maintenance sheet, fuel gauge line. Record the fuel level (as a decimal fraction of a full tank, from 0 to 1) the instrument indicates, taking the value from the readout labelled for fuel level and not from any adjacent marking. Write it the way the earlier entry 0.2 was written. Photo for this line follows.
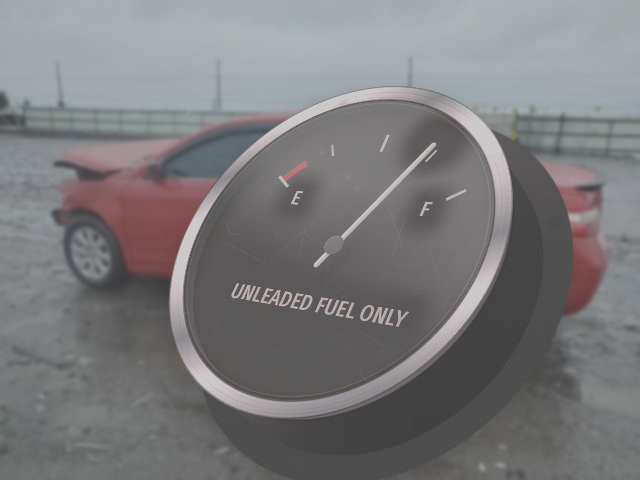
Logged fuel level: 0.75
